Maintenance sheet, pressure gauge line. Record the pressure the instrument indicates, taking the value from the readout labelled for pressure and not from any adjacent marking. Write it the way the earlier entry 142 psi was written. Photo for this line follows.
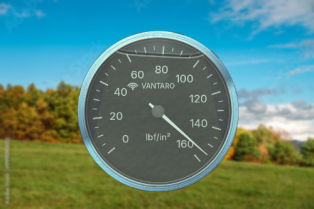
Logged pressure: 155 psi
